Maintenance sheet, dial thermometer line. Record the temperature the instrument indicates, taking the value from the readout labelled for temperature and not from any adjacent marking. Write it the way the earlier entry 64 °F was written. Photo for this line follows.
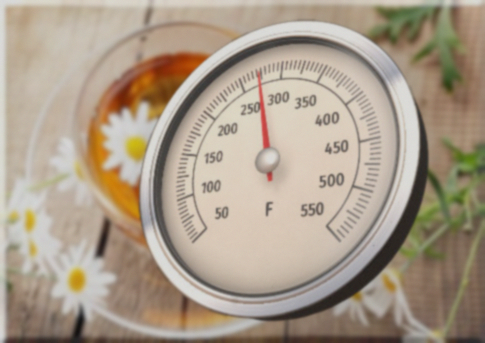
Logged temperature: 275 °F
